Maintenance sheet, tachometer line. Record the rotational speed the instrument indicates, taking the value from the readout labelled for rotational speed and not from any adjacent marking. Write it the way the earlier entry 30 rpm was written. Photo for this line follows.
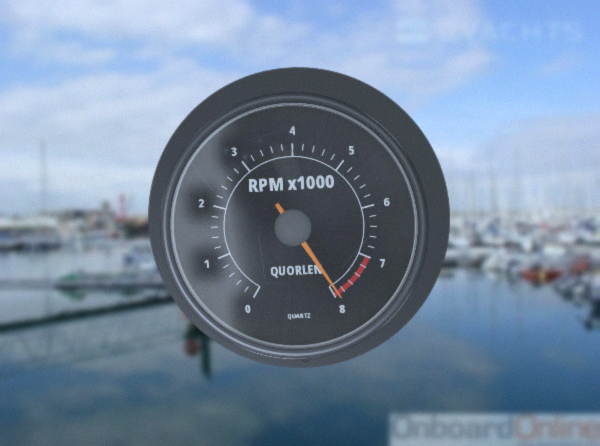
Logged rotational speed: 7900 rpm
